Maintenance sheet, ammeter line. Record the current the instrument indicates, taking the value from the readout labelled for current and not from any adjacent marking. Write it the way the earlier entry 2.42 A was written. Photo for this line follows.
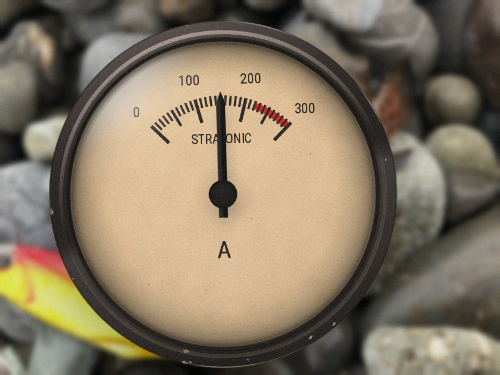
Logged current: 150 A
